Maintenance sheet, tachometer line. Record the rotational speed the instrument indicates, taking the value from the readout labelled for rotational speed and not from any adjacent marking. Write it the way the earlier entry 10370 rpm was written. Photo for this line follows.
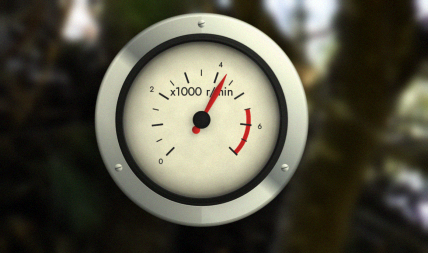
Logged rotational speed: 4250 rpm
